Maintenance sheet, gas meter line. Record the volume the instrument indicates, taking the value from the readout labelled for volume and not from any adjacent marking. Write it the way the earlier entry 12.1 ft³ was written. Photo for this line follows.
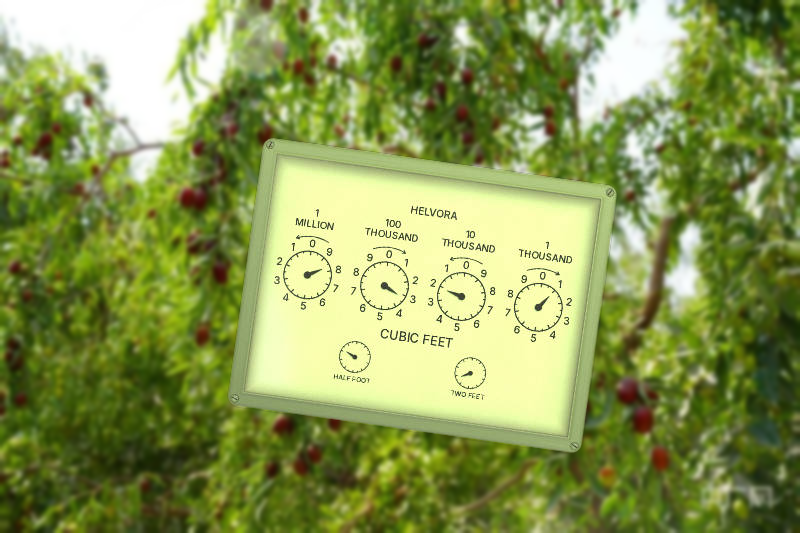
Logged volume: 832100 ft³
